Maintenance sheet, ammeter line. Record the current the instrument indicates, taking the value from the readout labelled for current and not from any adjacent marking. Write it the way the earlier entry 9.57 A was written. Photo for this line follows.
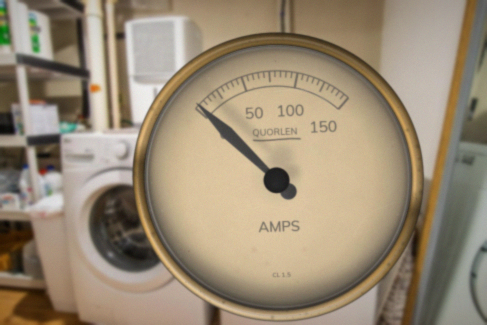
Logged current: 5 A
